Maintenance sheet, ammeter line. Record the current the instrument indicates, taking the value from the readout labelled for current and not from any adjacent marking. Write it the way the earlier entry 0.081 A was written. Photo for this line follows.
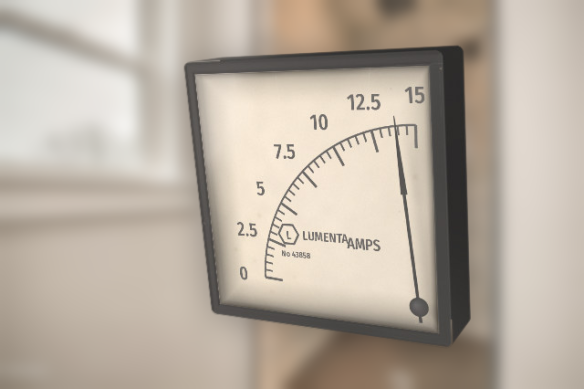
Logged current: 14 A
